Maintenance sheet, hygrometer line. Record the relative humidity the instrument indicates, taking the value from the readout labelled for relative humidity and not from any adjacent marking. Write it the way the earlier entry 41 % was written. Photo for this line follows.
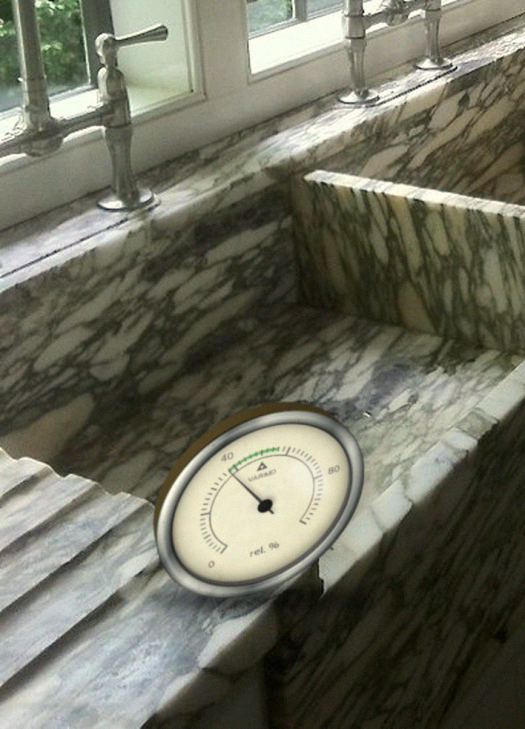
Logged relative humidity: 38 %
